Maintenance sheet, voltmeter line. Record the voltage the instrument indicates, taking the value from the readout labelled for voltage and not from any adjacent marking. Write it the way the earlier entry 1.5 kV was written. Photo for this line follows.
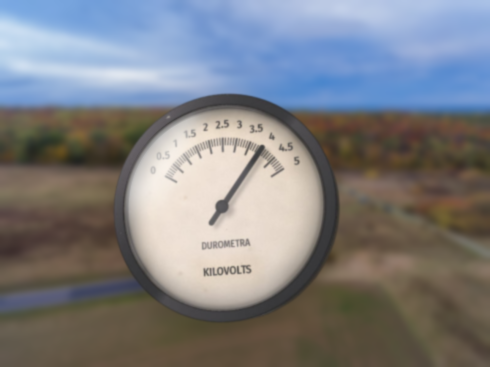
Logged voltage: 4 kV
